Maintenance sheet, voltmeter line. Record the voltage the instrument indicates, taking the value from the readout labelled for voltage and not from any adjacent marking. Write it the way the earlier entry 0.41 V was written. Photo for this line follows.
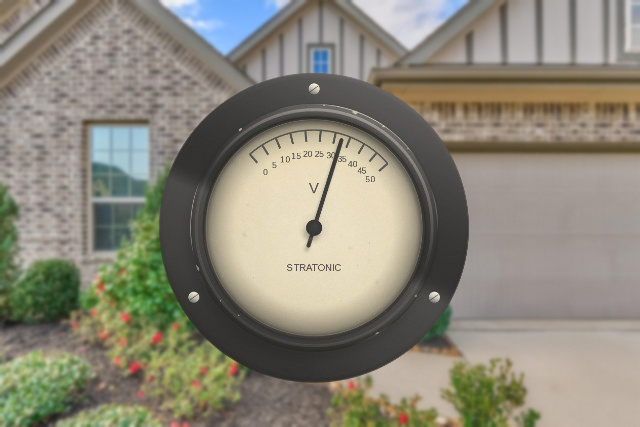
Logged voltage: 32.5 V
